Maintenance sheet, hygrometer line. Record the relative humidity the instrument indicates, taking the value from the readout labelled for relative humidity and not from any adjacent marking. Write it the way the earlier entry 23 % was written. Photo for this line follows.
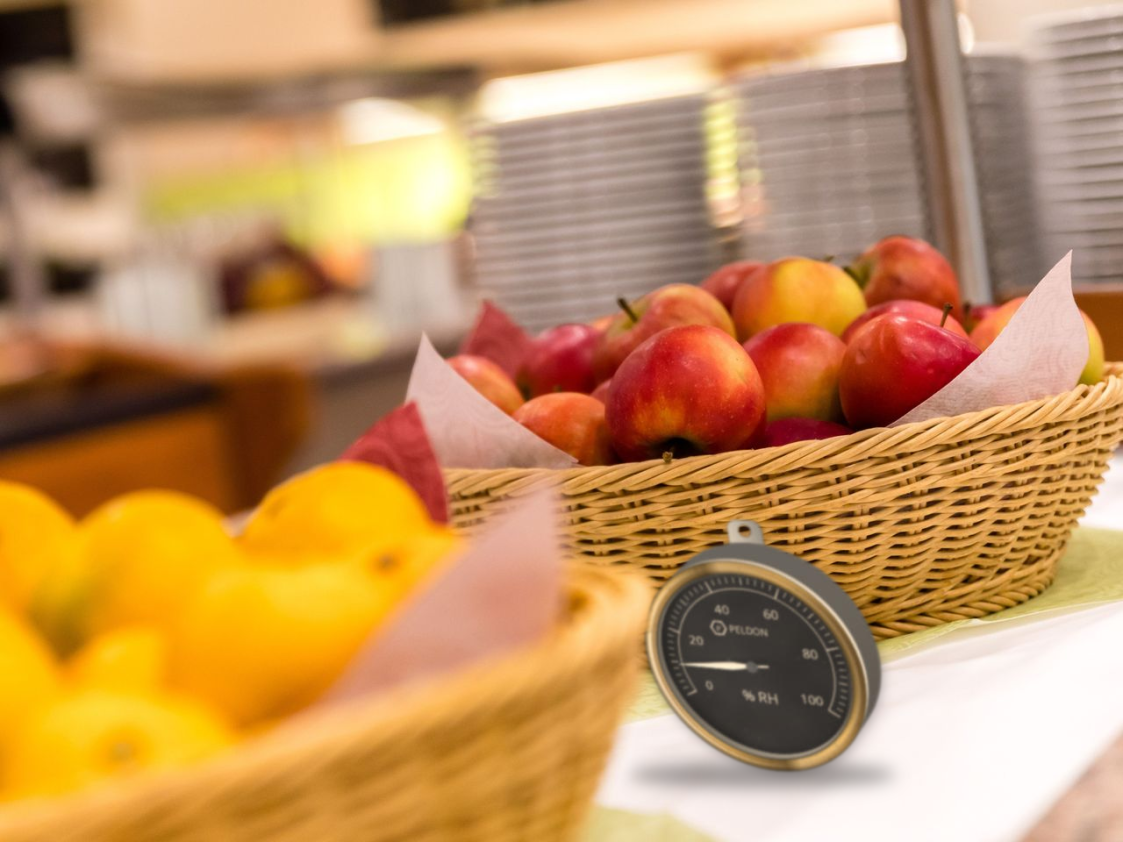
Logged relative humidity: 10 %
